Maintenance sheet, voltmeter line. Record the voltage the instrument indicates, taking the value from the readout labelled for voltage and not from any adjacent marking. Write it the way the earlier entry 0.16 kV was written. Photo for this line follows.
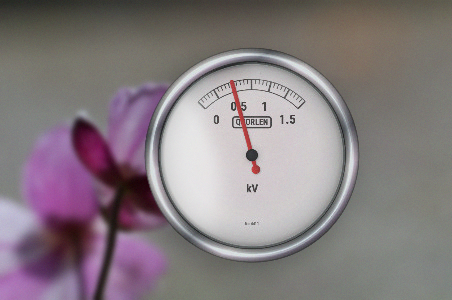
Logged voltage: 0.5 kV
